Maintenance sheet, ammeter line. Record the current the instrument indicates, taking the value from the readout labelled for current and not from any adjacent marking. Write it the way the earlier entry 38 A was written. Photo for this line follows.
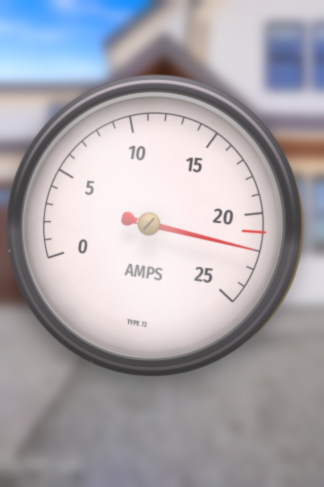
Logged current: 22 A
